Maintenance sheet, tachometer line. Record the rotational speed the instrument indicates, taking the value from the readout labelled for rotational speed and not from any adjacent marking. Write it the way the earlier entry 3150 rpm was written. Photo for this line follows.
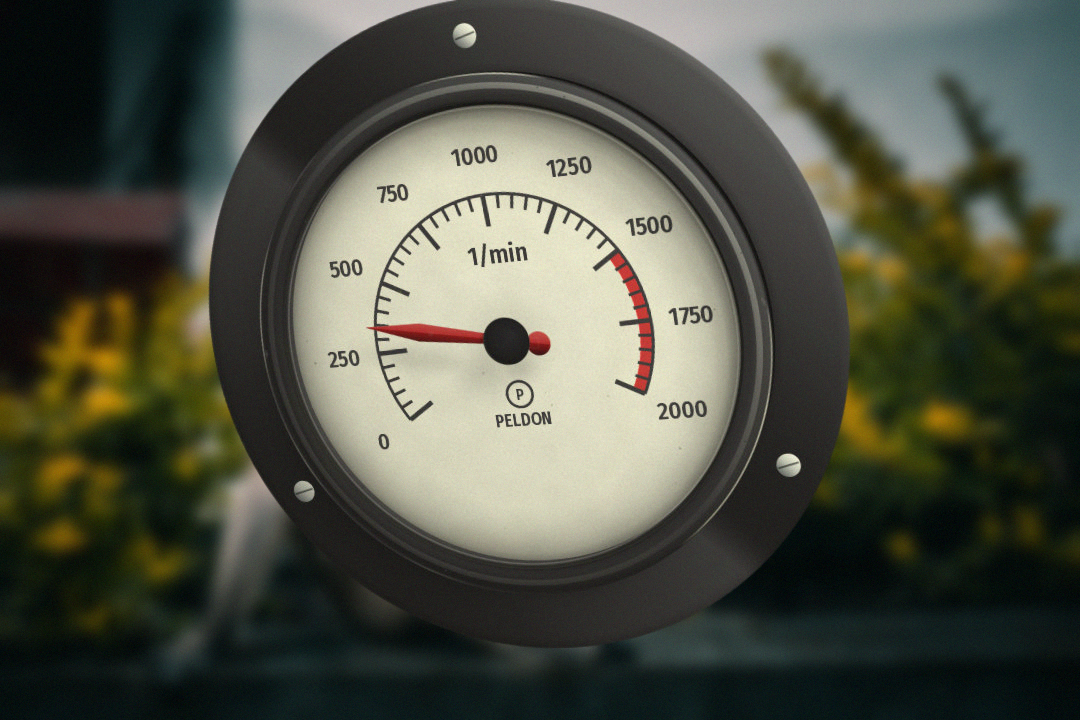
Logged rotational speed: 350 rpm
